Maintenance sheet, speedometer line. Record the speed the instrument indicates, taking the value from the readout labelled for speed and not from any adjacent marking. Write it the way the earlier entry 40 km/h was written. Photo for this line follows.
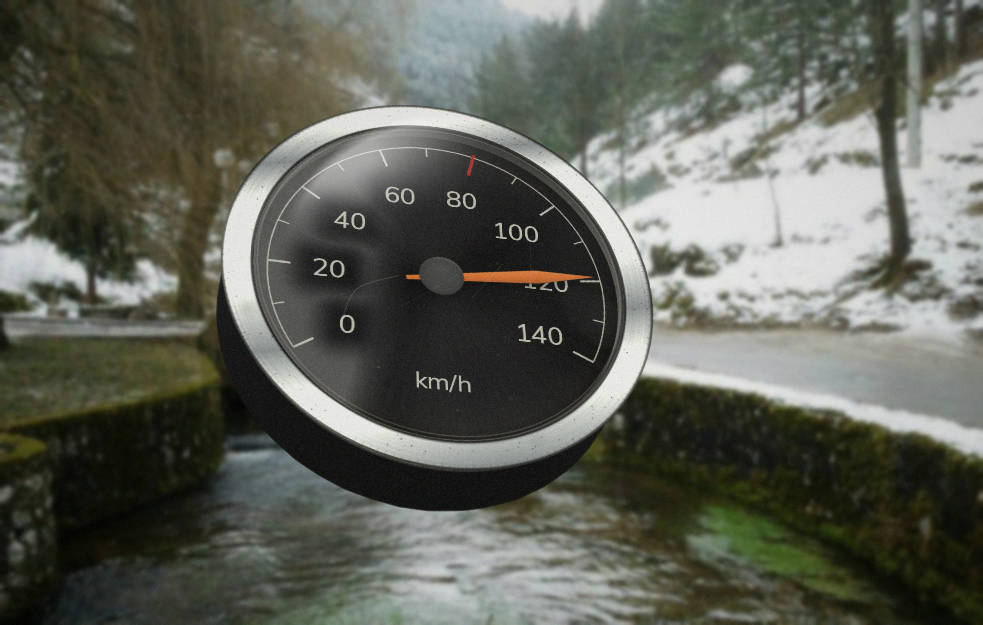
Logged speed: 120 km/h
